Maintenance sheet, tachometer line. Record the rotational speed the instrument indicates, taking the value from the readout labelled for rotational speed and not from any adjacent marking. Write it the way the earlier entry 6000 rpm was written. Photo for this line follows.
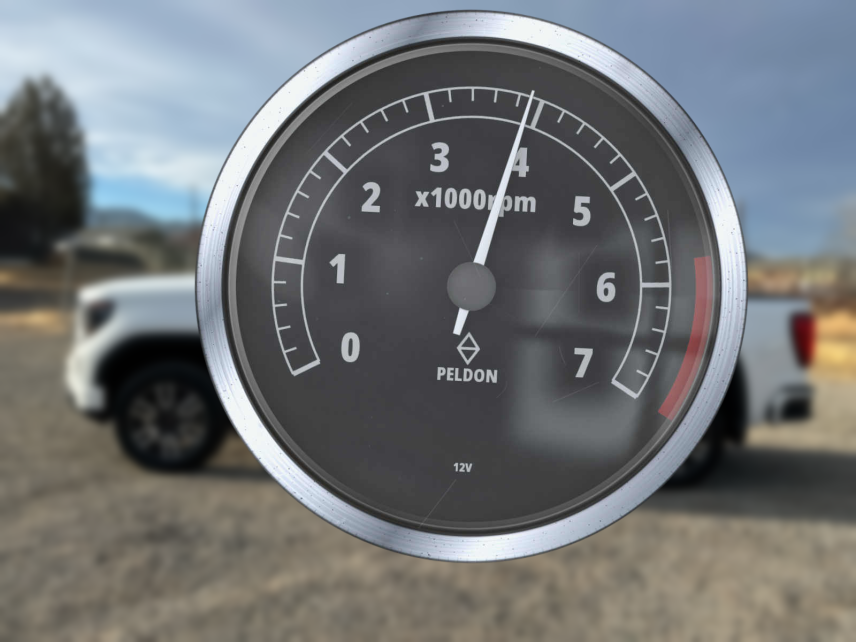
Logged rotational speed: 3900 rpm
